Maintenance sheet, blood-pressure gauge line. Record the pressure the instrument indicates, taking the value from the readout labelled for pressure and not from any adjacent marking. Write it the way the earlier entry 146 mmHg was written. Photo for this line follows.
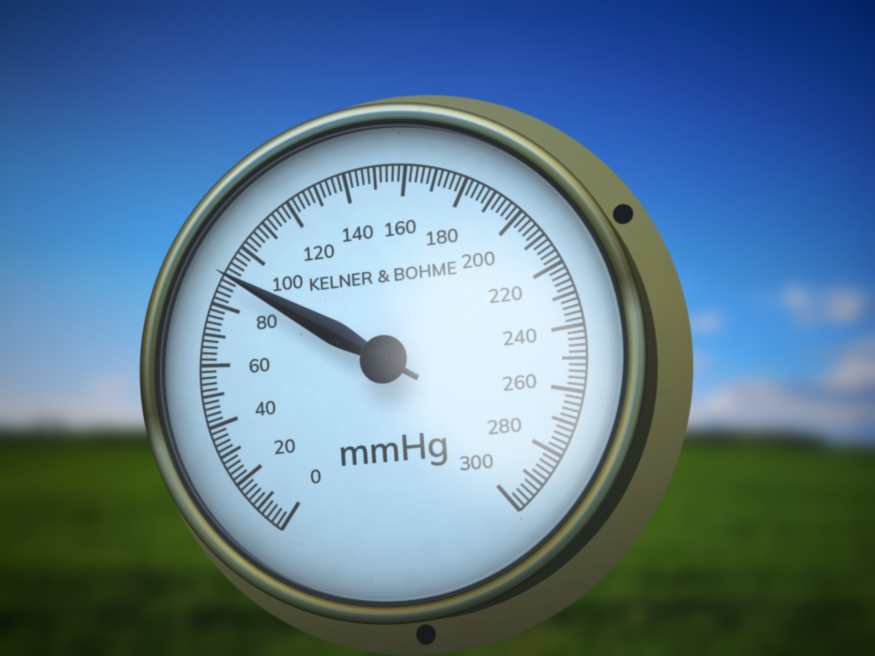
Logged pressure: 90 mmHg
